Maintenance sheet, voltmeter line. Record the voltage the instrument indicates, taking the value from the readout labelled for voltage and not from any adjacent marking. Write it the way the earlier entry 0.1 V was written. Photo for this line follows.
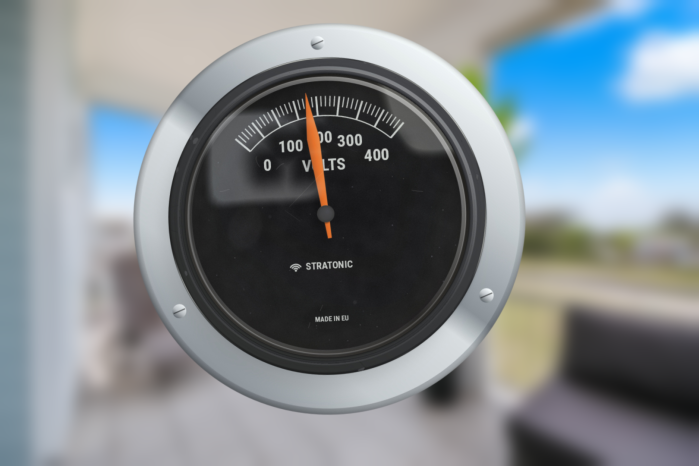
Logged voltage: 180 V
